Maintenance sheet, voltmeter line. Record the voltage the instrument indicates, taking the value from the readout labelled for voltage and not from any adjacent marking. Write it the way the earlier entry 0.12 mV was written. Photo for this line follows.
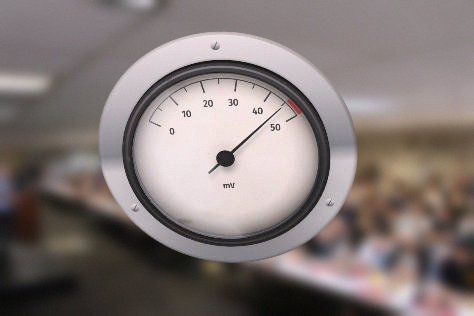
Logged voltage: 45 mV
